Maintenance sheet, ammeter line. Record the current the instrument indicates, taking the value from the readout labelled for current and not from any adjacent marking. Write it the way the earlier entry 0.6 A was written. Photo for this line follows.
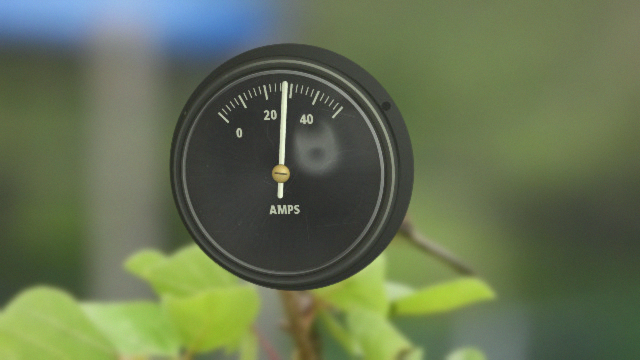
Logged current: 28 A
